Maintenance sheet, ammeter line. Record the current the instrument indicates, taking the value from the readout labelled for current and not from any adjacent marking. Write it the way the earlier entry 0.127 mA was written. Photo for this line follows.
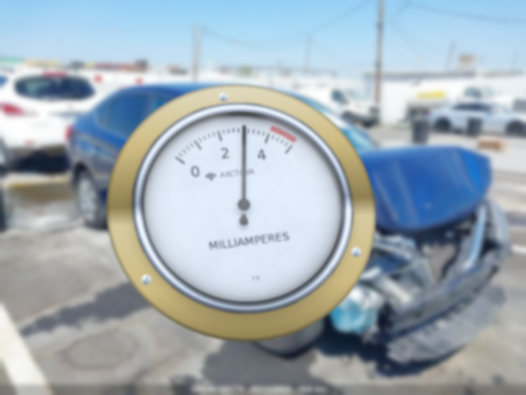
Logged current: 3 mA
